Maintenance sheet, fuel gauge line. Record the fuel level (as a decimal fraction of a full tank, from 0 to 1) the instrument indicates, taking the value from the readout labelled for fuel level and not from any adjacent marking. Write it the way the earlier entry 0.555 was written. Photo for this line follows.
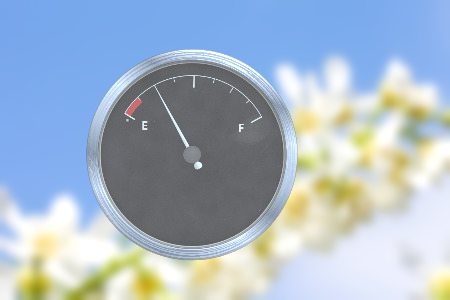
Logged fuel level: 0.25
